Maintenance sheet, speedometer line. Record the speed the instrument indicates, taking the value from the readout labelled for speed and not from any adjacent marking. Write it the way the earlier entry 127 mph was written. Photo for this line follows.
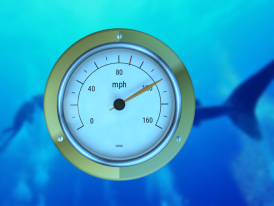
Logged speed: 120 mph
